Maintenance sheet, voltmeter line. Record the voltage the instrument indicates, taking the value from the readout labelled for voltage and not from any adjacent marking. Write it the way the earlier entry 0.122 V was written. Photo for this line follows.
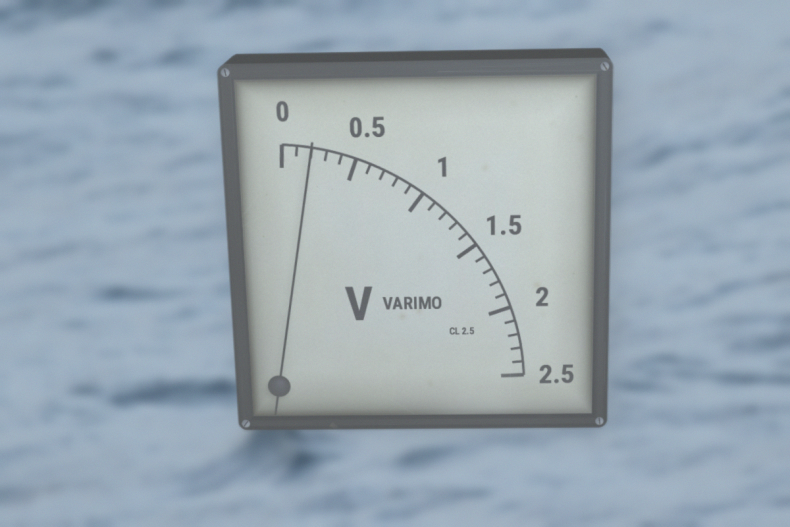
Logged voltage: 0.2 V
